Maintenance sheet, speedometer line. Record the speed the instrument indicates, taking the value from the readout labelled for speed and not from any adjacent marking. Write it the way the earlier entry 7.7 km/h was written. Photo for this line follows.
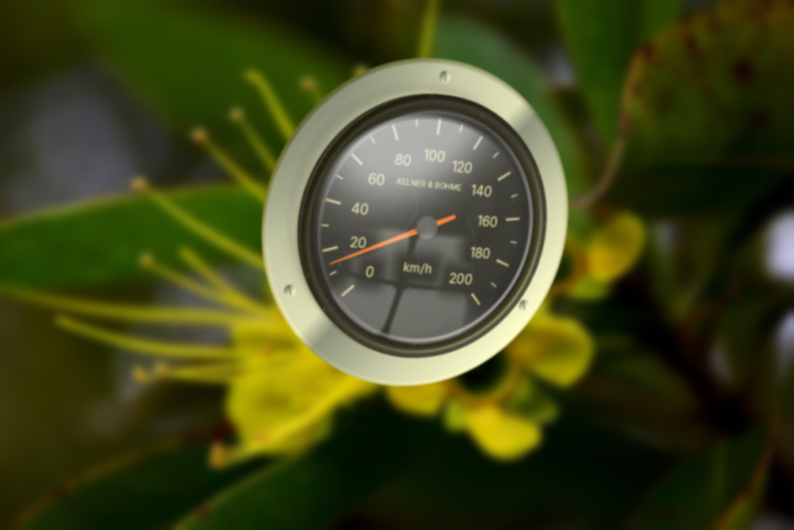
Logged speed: 15 km/h
